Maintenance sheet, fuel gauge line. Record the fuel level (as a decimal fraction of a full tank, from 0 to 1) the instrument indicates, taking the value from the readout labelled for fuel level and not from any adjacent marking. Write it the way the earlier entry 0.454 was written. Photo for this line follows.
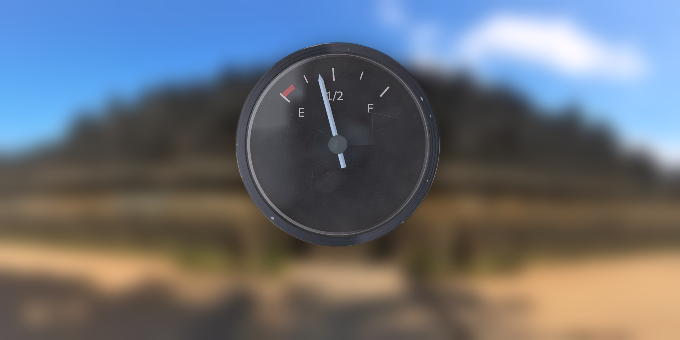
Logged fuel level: 0.375
